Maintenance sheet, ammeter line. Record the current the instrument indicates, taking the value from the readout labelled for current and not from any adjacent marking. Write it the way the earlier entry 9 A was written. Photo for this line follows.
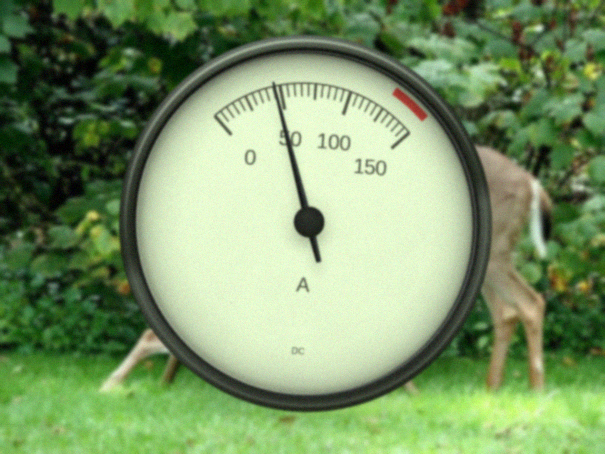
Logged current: 45 A
